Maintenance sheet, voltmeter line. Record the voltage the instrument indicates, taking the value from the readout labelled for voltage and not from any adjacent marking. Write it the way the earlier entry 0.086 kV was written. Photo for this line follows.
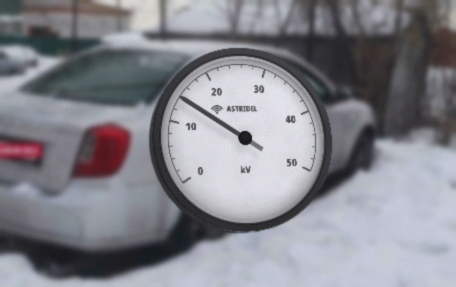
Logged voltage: 14 kV
